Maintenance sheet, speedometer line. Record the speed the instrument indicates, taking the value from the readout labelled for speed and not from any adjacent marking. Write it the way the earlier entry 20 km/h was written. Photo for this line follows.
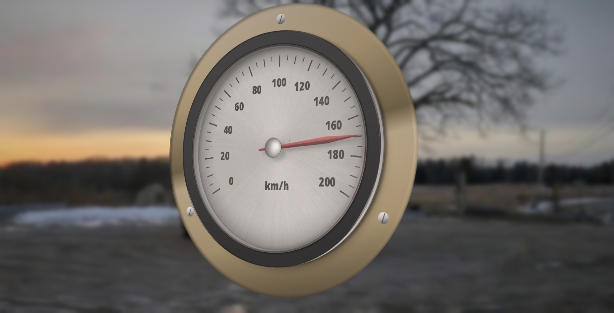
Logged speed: 170 km/h
